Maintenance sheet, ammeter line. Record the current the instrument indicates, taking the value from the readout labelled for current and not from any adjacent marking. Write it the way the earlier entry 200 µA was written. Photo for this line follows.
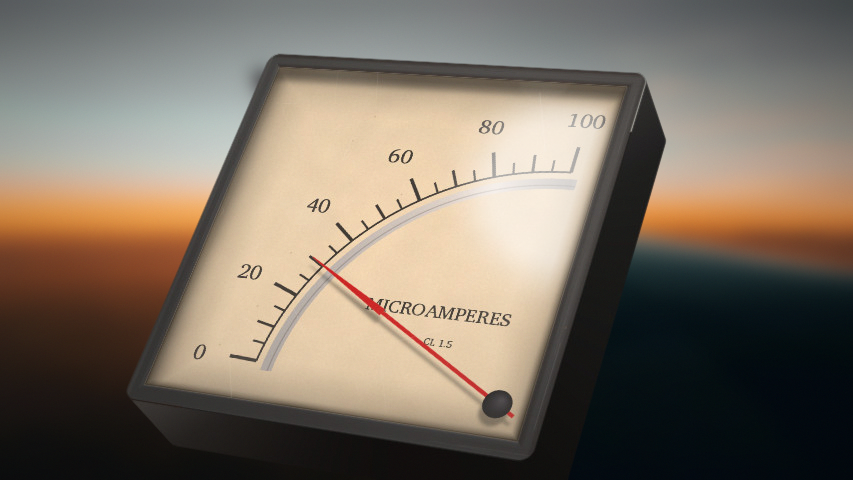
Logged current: 30 µA
